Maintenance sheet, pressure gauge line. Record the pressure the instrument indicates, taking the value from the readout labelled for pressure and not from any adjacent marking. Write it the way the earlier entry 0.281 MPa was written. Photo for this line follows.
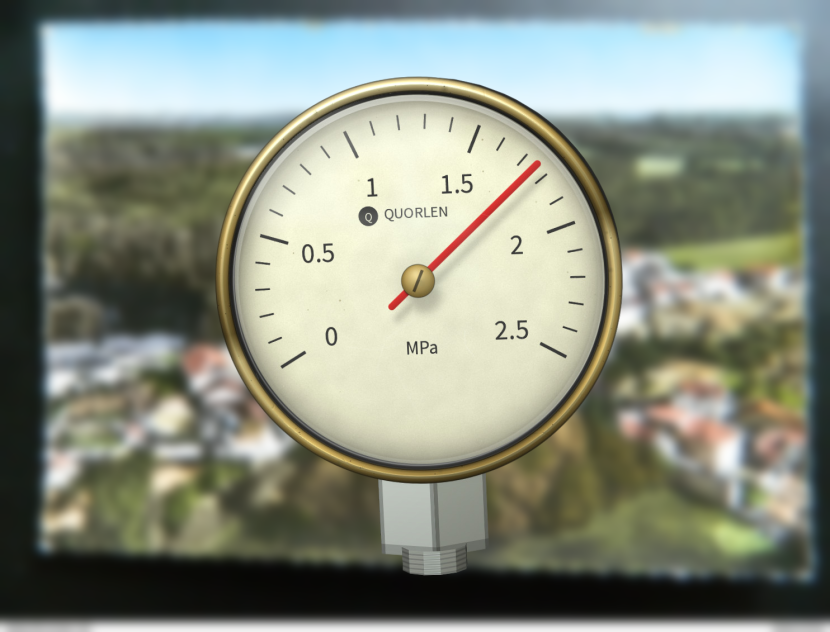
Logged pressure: 1.75 MPa
